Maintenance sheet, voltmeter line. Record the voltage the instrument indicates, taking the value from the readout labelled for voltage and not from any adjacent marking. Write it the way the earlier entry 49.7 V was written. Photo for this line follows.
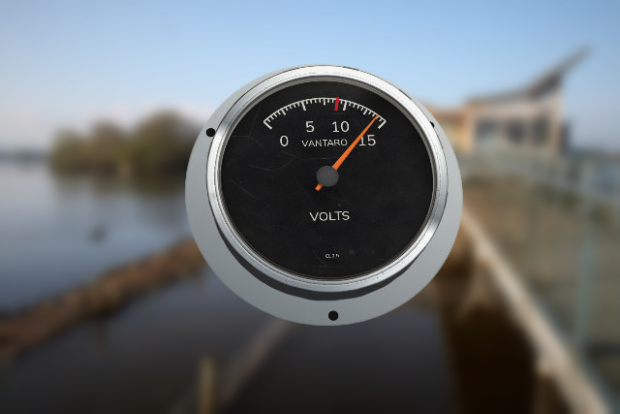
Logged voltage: 14 V
